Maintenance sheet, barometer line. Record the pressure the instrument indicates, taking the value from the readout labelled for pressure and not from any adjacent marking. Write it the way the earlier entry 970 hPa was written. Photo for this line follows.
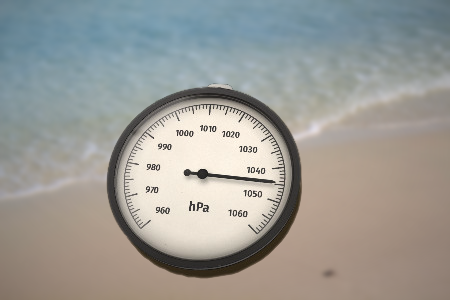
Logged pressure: 1045 hPa
